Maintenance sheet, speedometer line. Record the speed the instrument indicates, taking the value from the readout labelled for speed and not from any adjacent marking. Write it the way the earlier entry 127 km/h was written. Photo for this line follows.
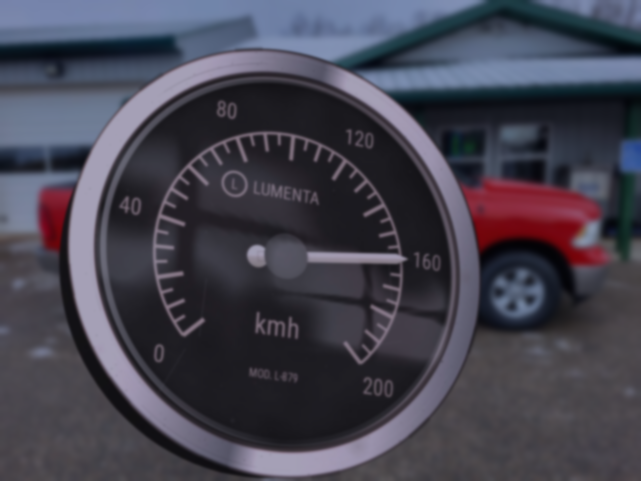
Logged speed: 160 km/h
